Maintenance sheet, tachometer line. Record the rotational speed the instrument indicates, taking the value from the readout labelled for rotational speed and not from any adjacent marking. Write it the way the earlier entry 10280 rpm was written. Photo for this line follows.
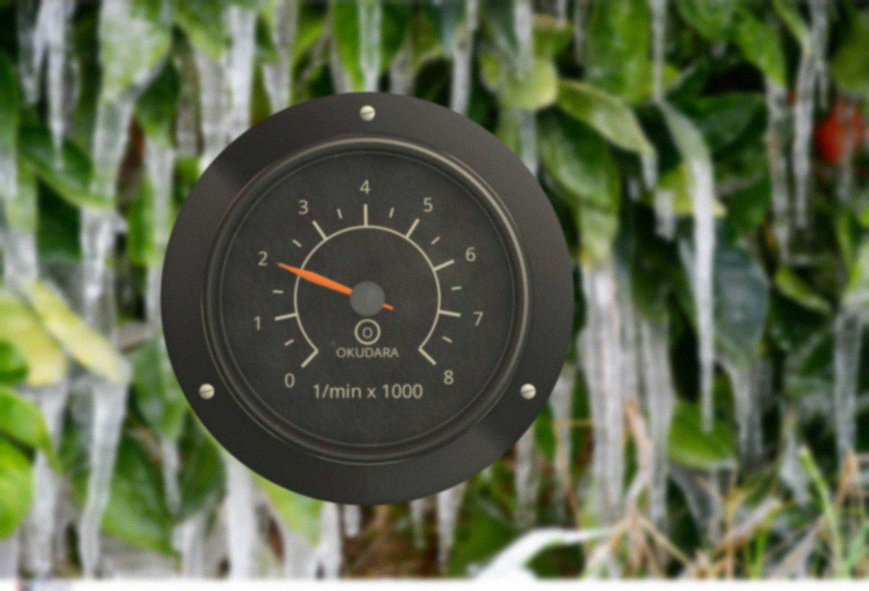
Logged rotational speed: 2000 rpm
